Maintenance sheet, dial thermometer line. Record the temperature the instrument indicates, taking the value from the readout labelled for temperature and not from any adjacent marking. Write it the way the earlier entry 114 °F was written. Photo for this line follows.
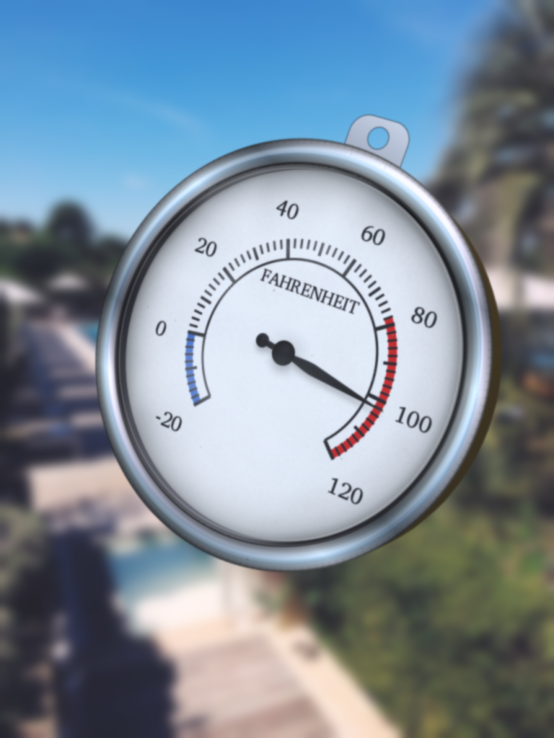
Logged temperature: 102 °F
